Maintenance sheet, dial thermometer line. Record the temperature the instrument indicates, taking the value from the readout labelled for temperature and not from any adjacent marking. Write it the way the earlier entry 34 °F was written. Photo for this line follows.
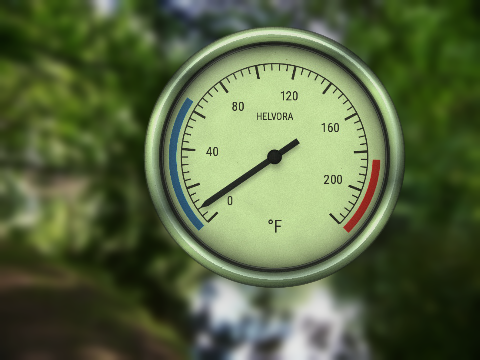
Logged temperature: 8 °F
